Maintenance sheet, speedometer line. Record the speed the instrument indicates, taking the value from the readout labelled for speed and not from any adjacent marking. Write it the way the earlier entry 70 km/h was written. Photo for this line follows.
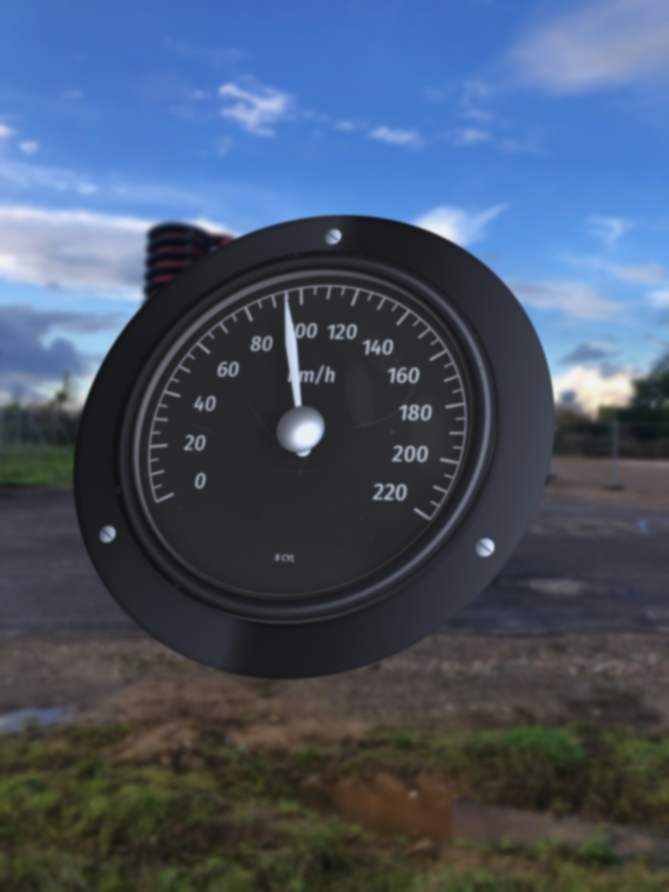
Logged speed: 95 km/h
